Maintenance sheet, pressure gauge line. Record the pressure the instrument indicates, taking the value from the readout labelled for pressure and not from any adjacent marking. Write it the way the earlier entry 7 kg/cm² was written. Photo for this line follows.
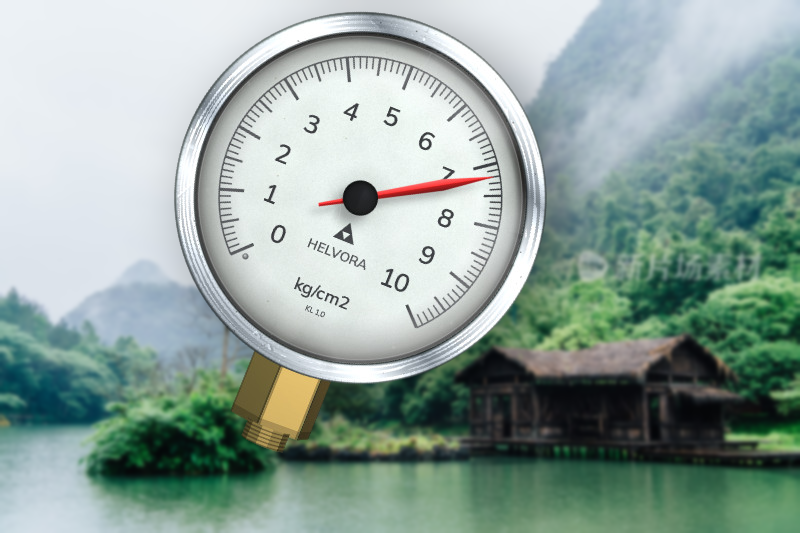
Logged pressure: 7.2 kg/cm²
